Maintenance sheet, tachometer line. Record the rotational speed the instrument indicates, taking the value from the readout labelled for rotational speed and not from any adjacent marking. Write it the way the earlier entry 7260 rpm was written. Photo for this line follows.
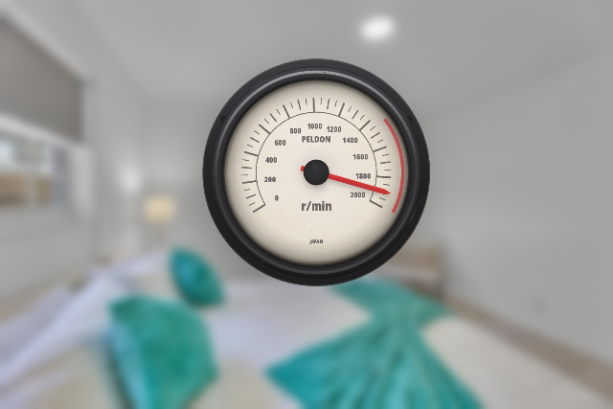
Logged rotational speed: 1900 rpm
